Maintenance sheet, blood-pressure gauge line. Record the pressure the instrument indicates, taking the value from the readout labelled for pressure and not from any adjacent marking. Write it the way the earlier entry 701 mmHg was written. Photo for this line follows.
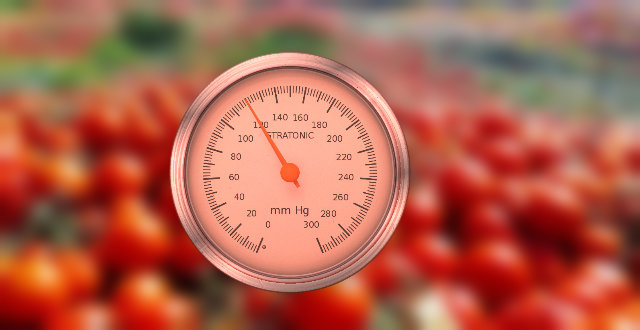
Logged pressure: 120 mmHg
